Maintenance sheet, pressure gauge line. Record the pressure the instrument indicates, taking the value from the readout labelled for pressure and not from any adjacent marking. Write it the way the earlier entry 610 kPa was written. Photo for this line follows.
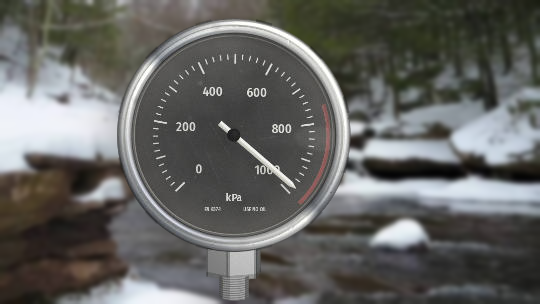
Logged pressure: 980 kPa
